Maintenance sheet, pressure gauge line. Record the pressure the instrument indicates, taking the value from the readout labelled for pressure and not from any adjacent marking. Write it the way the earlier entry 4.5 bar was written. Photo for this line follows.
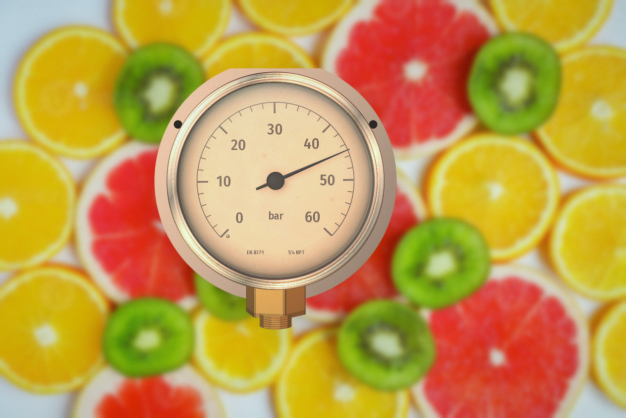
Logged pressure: 45 bar
